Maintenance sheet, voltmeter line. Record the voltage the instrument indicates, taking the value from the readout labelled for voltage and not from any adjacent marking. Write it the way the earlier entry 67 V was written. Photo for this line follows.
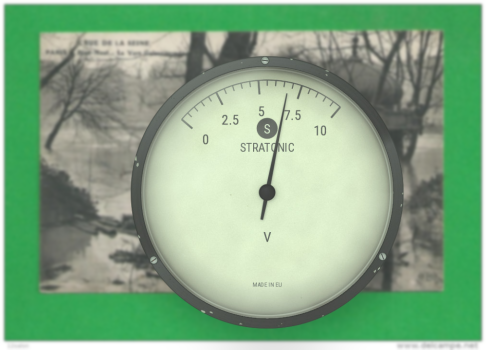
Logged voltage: 6.75 V
